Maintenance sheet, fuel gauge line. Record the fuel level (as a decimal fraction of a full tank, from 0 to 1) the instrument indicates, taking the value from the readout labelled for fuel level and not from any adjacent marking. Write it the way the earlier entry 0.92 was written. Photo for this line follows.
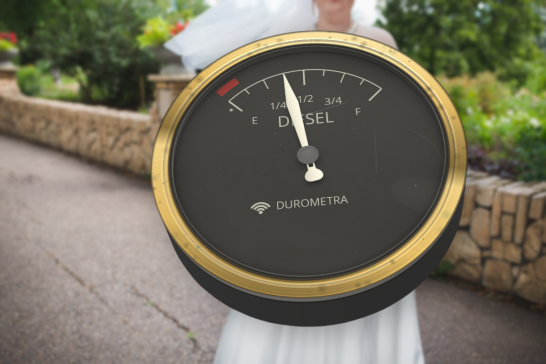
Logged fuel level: 0.375
